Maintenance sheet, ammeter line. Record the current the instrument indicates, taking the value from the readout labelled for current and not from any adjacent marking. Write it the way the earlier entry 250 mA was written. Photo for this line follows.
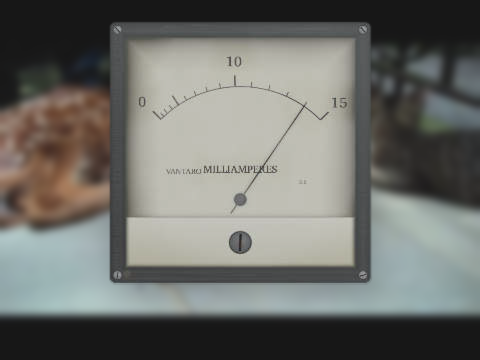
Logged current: 14 mA
